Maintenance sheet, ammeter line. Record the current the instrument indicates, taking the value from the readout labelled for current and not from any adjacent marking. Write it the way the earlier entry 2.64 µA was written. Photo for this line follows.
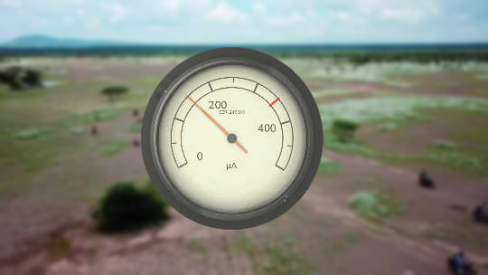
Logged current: 150 µA
